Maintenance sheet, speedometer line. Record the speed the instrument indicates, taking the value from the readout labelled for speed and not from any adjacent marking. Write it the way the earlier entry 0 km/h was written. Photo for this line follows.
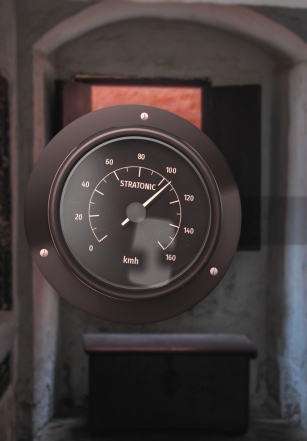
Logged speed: 105 km/h
